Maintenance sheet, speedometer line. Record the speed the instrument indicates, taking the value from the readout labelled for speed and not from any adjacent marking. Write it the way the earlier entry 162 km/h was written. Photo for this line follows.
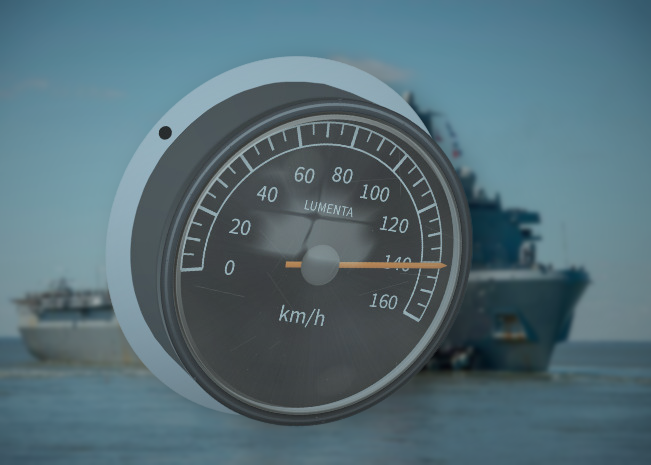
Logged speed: 140 km/h
